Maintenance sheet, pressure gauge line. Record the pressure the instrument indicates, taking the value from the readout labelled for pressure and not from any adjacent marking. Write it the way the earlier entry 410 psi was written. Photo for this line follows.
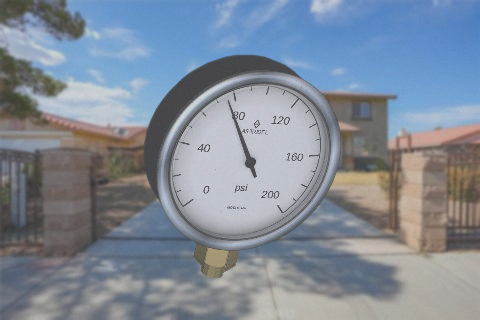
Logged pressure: 75 psi
